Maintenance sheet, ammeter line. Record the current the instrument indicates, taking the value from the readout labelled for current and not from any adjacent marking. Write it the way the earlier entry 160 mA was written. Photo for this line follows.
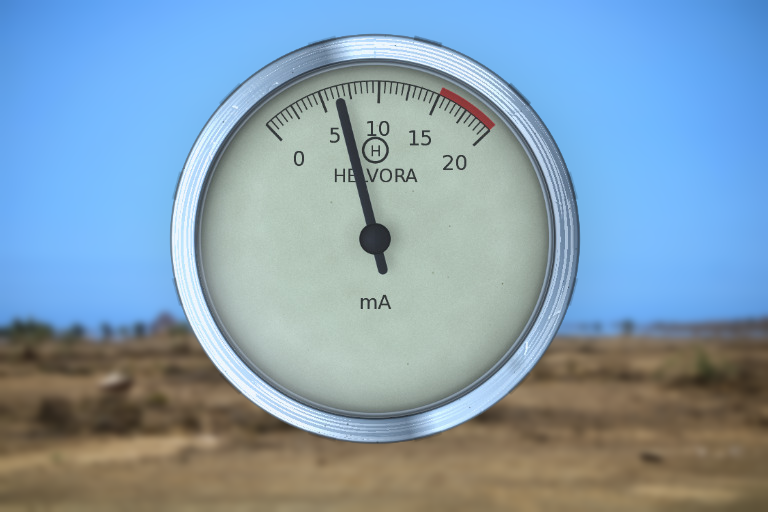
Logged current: 6.5 mA
